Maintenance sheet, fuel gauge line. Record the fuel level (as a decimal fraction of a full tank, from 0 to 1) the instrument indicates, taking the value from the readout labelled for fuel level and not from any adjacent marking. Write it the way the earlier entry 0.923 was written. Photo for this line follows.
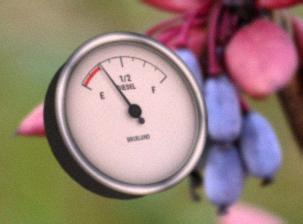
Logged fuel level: 0.25
